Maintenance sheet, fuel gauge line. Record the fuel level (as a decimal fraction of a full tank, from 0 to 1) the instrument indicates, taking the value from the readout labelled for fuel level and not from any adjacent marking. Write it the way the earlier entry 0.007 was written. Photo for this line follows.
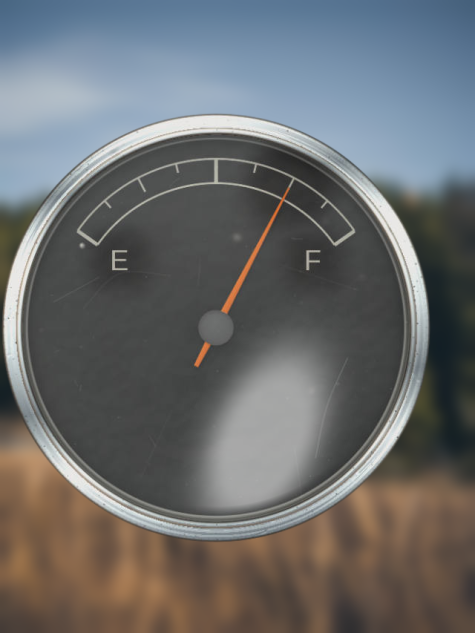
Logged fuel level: 0.75
